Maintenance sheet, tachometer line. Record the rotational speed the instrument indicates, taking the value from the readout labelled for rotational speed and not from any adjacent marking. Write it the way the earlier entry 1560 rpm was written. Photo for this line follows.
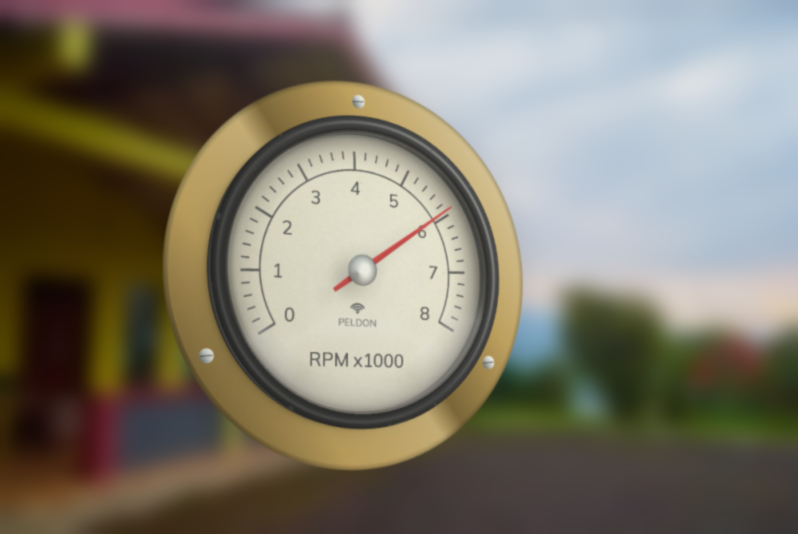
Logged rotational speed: 5900 rpm
